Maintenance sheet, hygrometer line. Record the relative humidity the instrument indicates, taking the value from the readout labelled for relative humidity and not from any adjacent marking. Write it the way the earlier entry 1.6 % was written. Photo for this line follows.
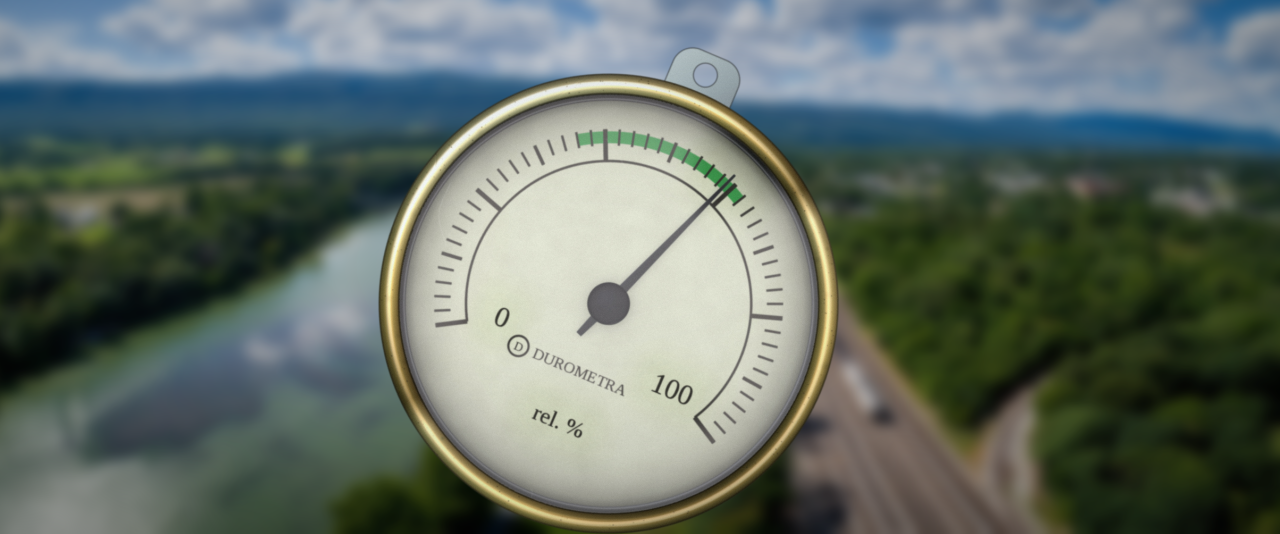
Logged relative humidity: 59 %
